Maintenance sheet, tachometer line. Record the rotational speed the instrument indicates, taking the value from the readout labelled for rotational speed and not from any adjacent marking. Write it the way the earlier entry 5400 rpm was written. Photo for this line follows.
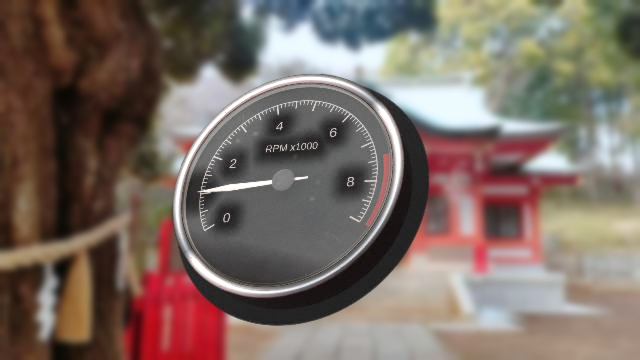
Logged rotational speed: 1000 rpm
